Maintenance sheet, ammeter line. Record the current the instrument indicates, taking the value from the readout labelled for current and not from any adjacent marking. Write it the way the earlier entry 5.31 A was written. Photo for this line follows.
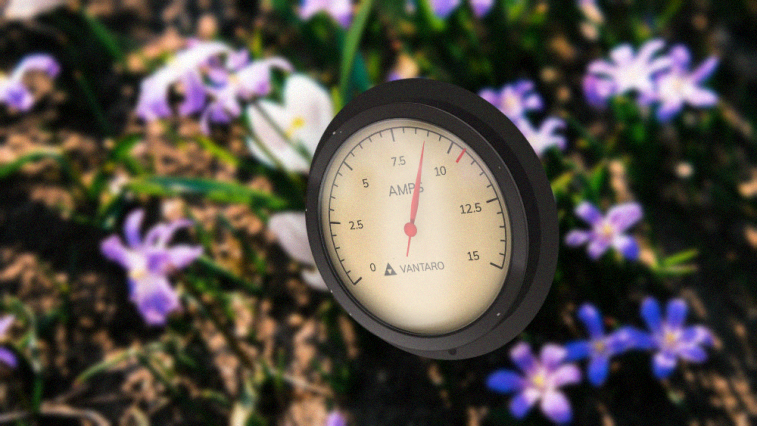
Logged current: 9 A
